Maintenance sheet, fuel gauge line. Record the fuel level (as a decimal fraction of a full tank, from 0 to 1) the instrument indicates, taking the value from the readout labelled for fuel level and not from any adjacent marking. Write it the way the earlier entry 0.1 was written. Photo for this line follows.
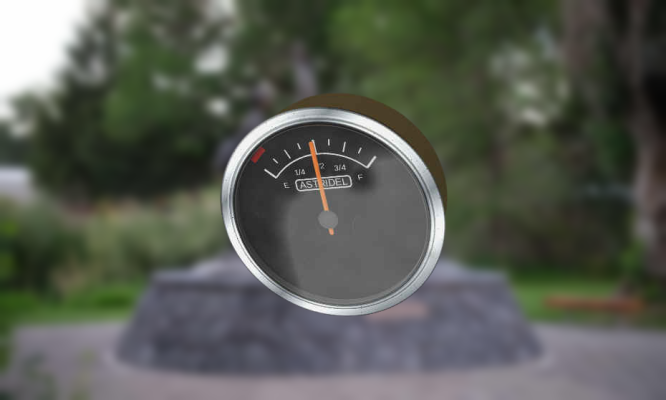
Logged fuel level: 0.5
